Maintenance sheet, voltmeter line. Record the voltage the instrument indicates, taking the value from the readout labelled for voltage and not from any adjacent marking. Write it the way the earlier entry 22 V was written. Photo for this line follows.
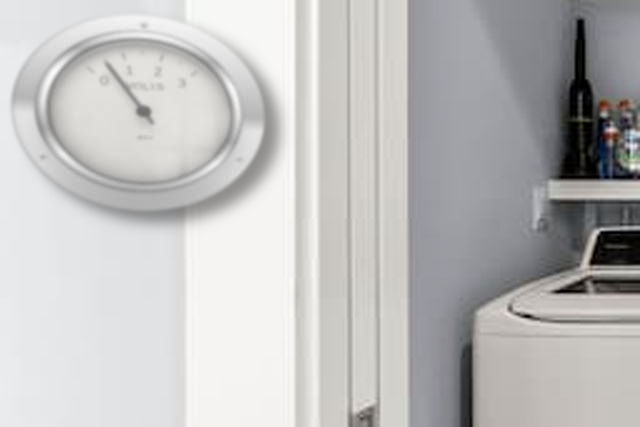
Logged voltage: 0.5 V
